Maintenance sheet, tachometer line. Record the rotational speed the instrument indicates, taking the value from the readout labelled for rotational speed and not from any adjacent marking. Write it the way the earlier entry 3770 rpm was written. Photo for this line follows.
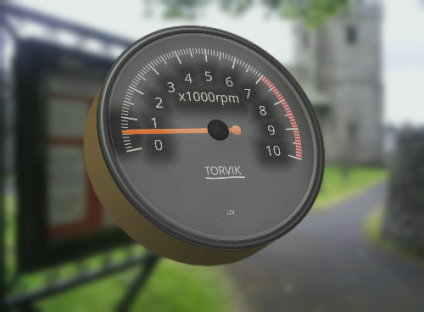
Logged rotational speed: 500 rpm
